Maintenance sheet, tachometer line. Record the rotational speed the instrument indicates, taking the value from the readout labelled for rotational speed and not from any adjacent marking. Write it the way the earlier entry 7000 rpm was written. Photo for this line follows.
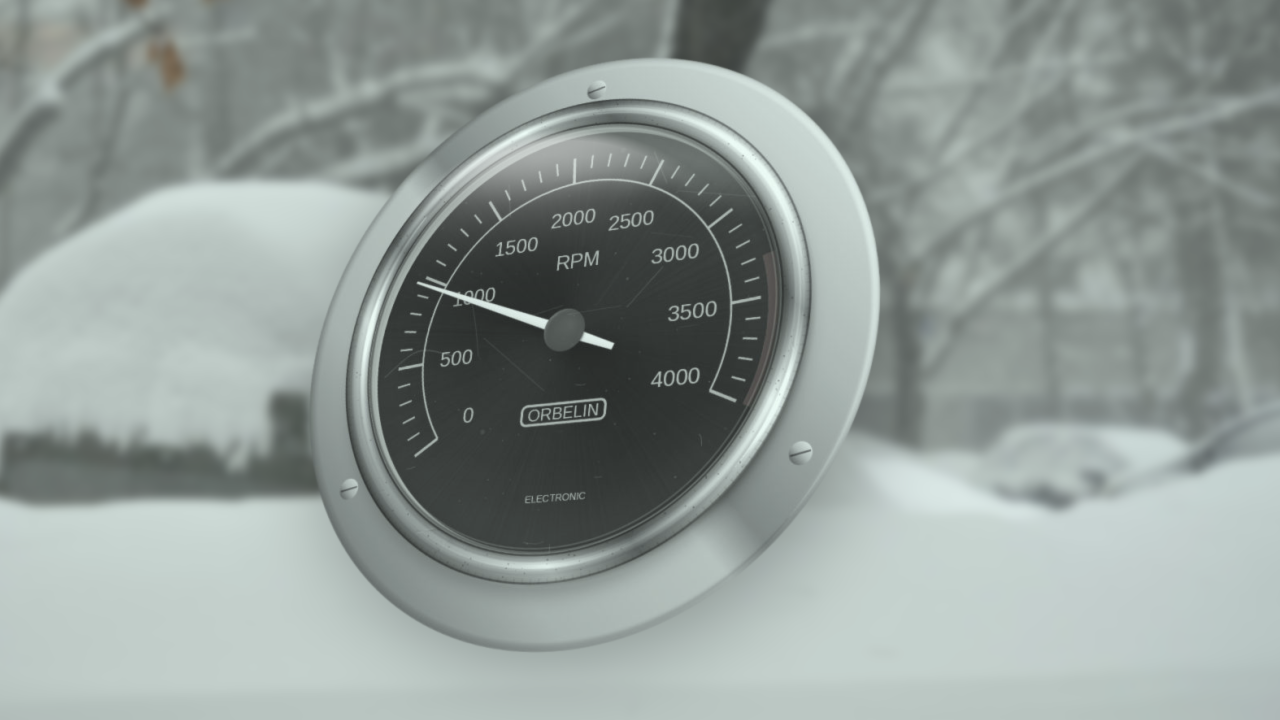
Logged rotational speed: 950 rpm
